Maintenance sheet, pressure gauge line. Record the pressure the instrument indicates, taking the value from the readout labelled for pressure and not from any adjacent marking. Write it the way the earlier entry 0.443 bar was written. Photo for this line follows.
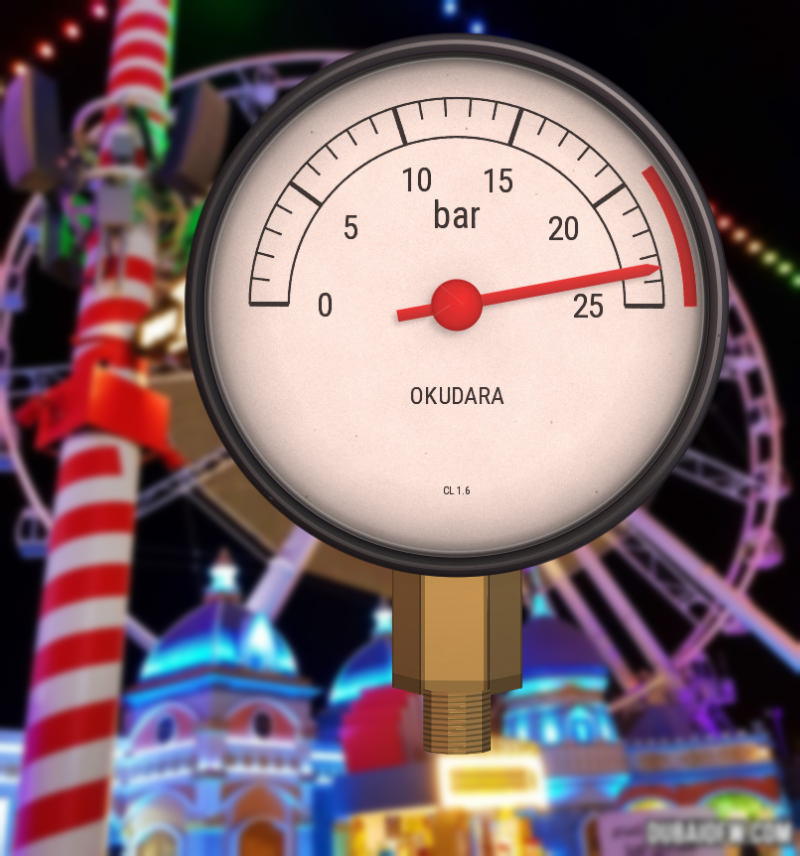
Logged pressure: 23.5 bar
